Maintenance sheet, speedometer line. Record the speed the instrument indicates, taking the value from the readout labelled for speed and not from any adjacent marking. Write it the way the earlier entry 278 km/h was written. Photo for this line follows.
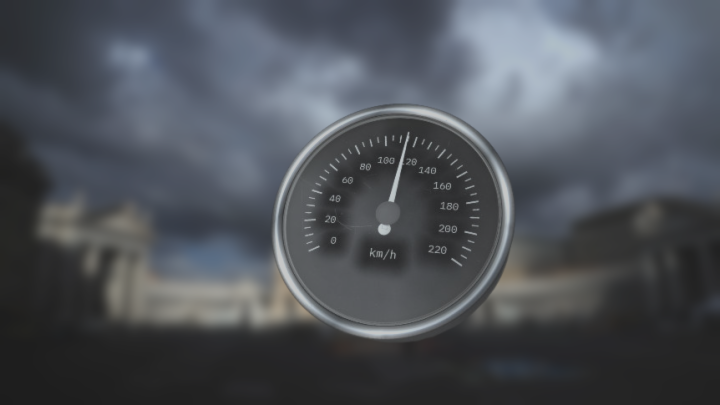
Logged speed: 115 km/h
